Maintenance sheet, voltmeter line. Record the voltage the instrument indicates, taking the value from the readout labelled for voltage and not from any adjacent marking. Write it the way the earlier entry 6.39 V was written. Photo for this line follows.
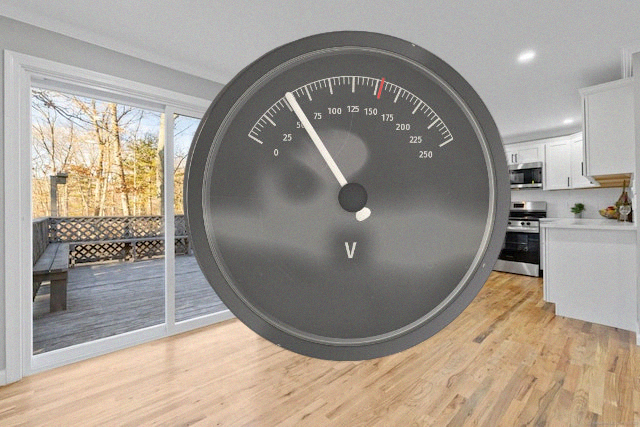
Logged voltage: 55 V
